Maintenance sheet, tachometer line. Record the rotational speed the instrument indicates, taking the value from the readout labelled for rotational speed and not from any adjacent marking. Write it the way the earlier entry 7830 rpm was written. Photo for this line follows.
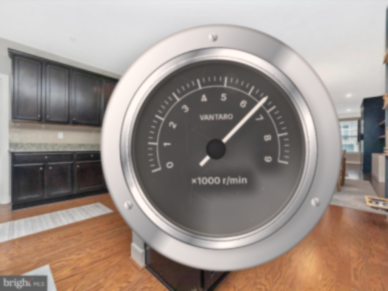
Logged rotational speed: 6600 rpm
